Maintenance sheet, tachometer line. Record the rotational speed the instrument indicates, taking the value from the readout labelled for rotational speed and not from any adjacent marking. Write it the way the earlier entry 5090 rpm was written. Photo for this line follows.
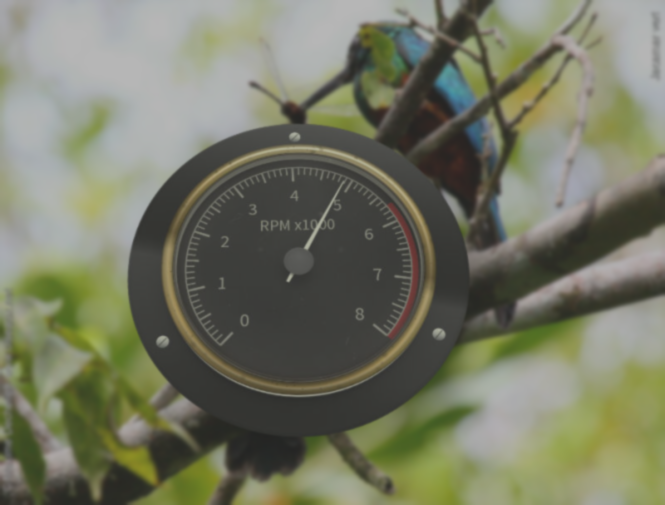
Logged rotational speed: 4900 rpm
